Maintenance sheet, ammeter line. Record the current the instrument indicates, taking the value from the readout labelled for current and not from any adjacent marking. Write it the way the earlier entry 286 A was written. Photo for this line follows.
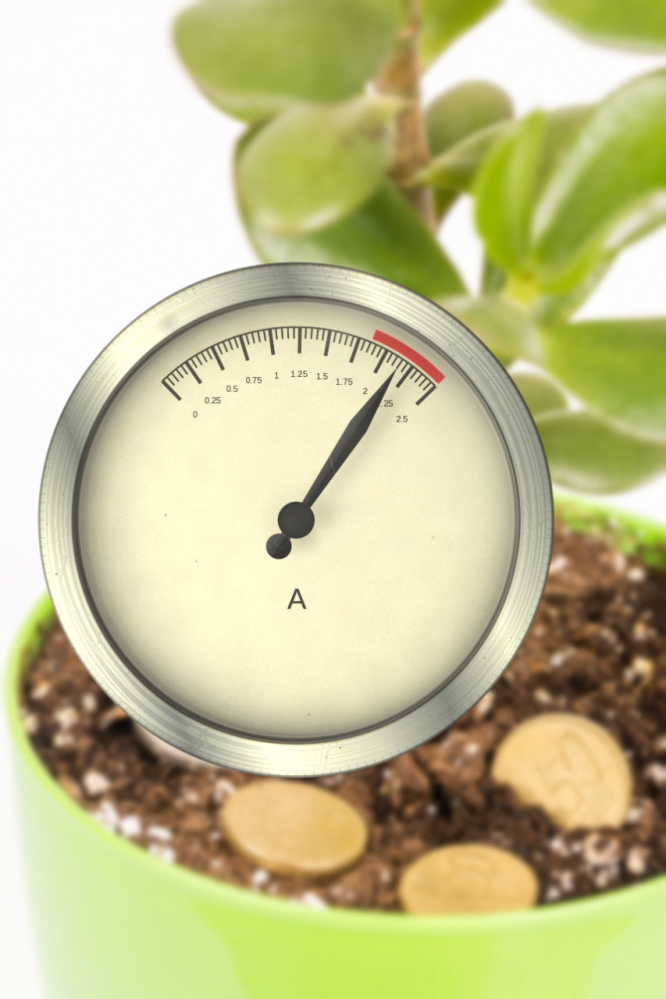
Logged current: 2.15 A
